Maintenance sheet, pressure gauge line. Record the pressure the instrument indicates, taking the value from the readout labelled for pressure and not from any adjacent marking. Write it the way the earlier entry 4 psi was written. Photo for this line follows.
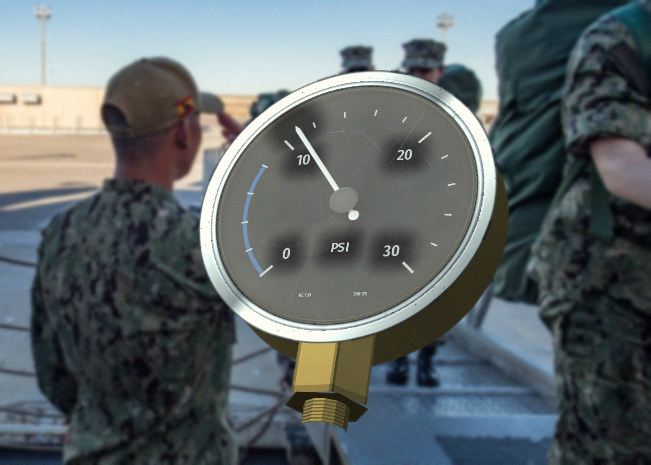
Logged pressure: 11 psi
